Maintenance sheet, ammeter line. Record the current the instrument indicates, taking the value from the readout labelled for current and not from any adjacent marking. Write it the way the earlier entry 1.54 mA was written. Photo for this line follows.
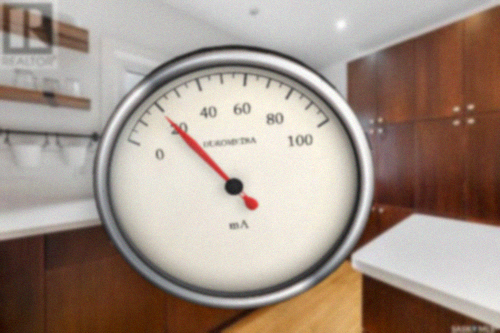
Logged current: 20 mA
